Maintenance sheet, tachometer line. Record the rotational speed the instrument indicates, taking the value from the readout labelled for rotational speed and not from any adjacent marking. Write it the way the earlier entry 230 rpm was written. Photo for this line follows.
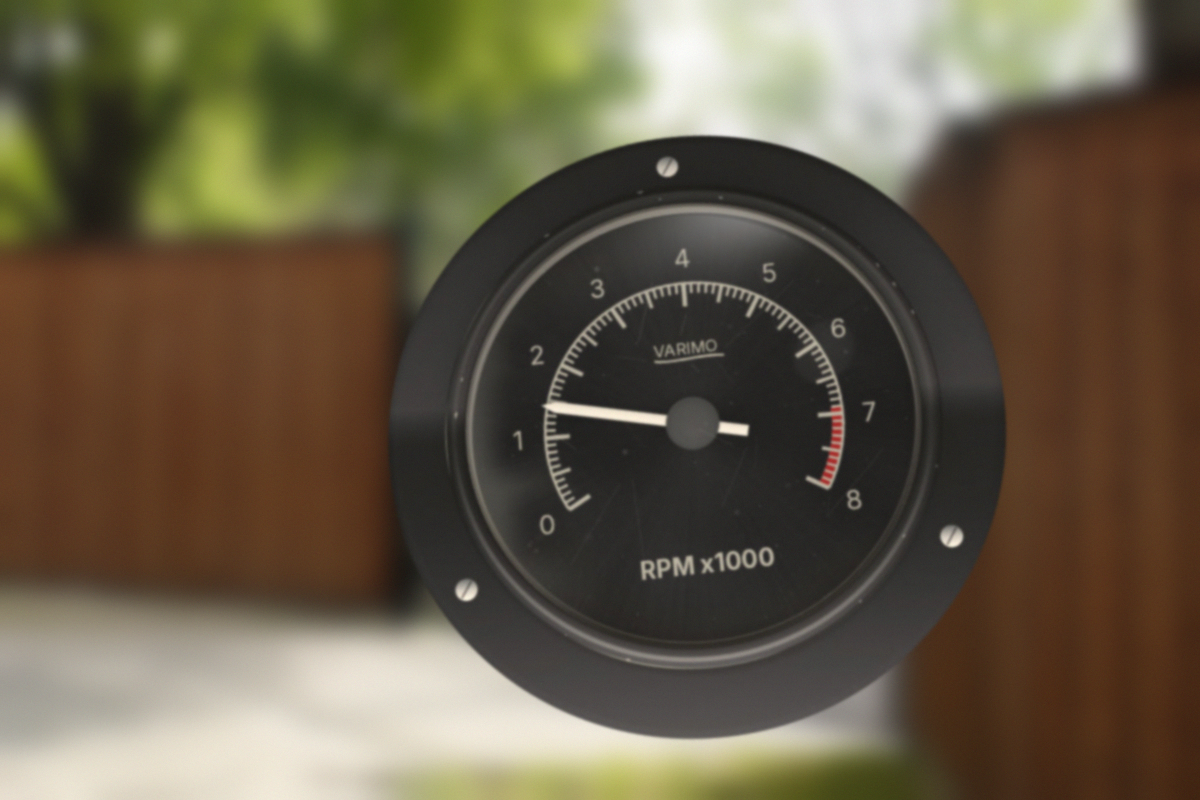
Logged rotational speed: 1400 rpm
